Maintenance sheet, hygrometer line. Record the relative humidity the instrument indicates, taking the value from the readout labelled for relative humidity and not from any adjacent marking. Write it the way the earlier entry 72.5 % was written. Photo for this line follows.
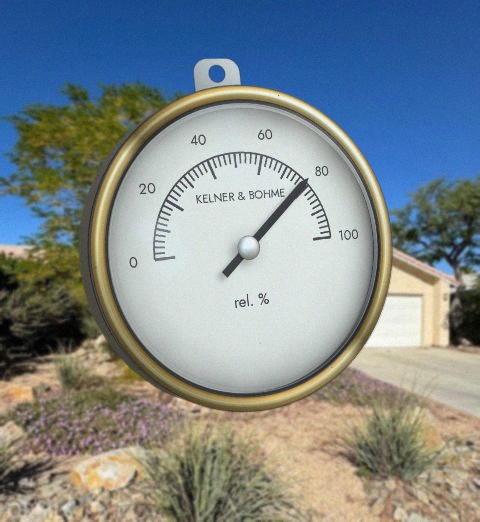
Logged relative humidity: 78 %
